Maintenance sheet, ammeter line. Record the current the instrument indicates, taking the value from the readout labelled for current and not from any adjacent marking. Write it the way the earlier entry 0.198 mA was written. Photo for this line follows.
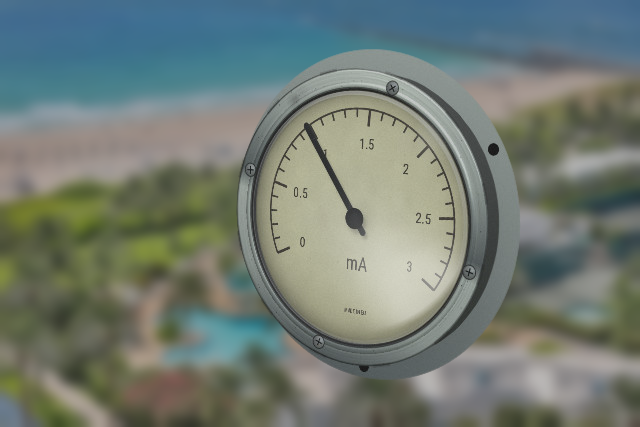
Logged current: 1 mA
